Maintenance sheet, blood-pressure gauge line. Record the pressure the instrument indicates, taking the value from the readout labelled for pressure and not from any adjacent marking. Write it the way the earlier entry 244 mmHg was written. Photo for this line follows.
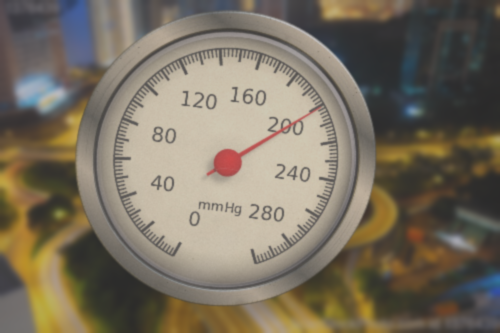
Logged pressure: 200 mmHg
